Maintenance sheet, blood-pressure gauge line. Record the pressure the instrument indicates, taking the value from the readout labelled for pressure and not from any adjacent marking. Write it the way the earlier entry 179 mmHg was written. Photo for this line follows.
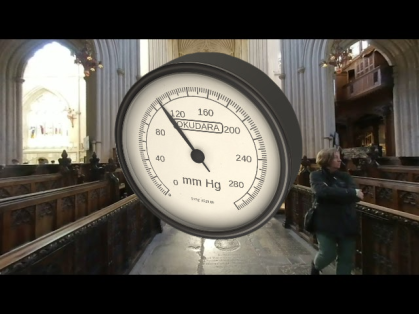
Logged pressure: 110 mmHg
